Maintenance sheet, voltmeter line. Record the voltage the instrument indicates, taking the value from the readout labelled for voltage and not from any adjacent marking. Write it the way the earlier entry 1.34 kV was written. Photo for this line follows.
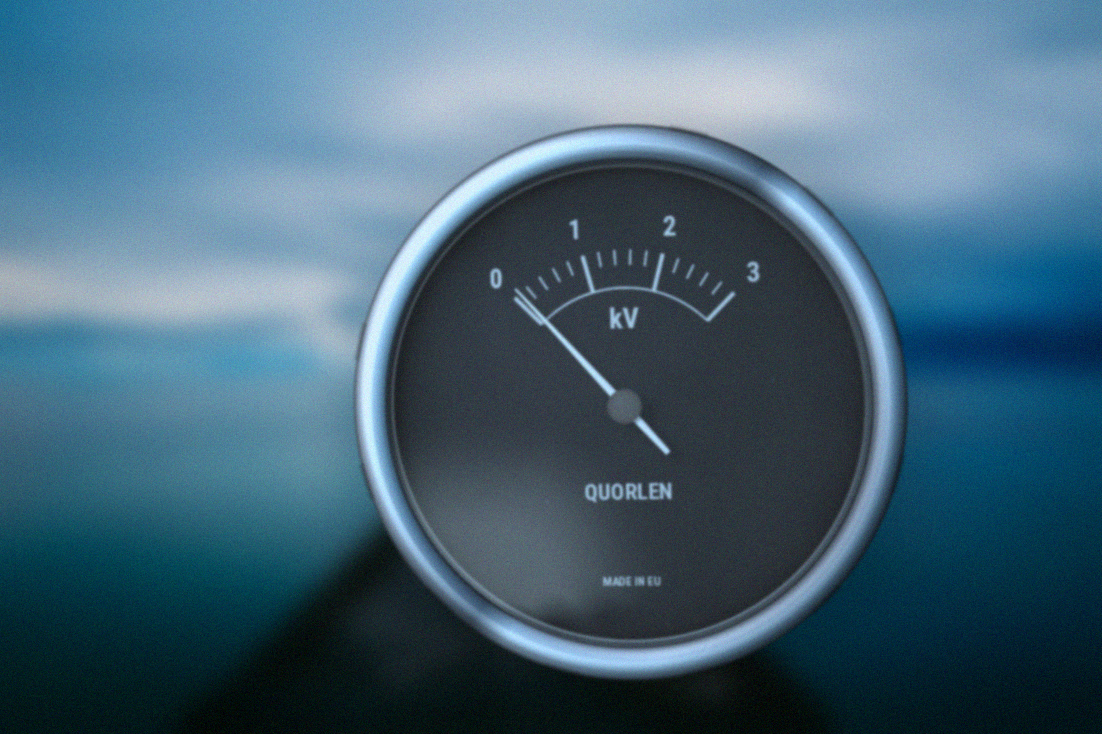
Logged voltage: 0.1 kV
